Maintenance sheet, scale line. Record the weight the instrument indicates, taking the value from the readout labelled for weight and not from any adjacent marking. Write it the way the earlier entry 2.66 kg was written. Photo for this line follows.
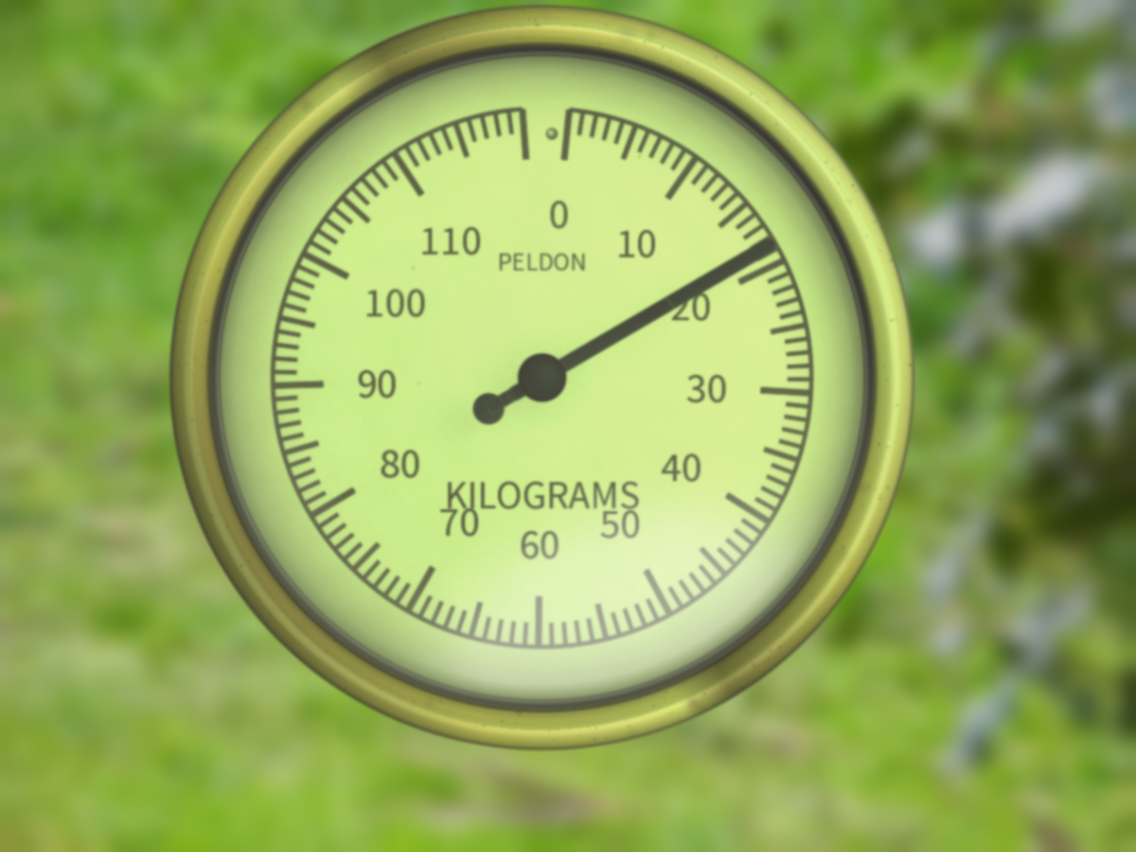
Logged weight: 18.5 kg
